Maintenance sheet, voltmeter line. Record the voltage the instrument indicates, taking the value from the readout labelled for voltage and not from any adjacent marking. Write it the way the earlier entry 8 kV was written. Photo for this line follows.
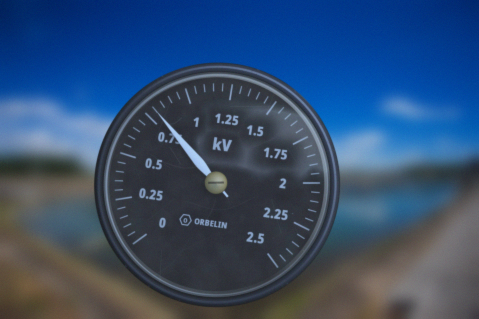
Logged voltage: 0.8 kV
